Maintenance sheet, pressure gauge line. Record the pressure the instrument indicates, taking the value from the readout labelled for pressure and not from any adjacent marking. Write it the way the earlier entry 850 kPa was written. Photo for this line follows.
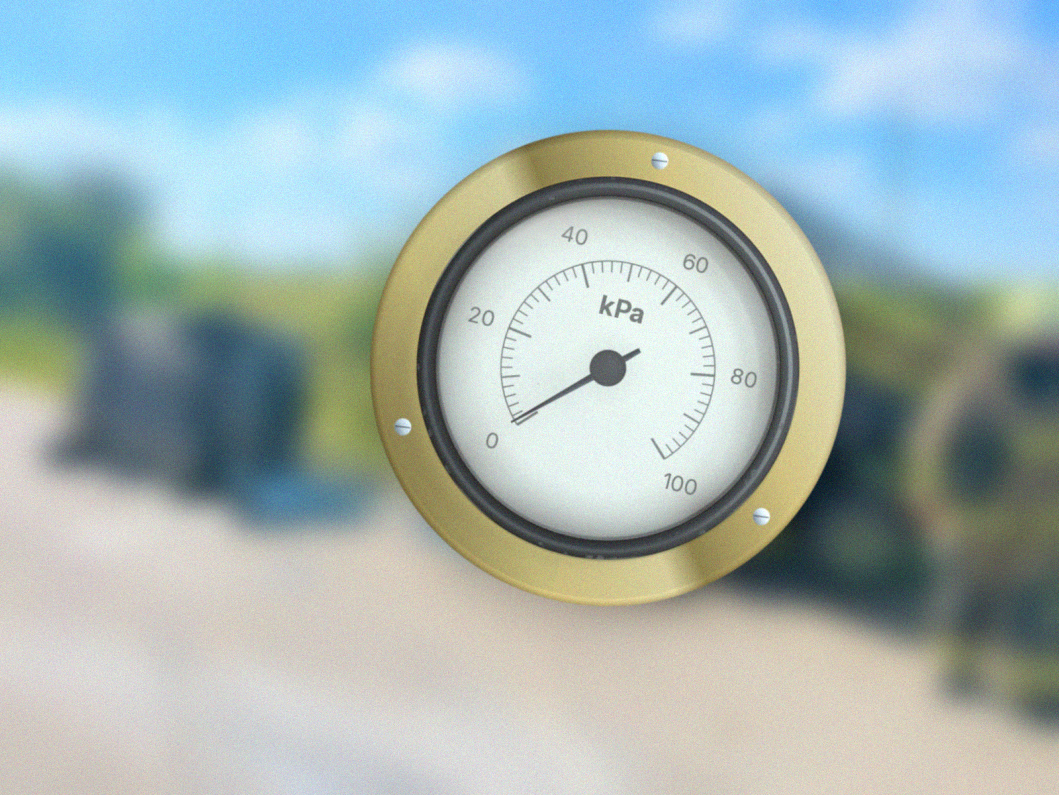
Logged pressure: 1 kPa
